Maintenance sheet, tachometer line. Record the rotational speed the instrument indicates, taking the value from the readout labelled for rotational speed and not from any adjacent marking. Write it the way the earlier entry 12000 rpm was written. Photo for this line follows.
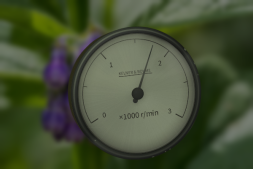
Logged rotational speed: 1750 rpm
